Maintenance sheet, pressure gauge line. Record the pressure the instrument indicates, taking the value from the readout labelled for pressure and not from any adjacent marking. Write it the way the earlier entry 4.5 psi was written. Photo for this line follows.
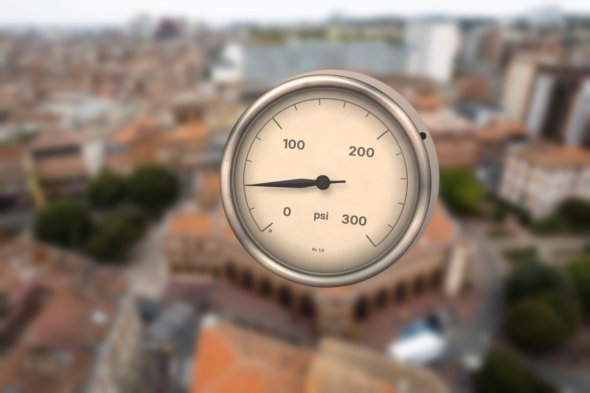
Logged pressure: 40 psi
